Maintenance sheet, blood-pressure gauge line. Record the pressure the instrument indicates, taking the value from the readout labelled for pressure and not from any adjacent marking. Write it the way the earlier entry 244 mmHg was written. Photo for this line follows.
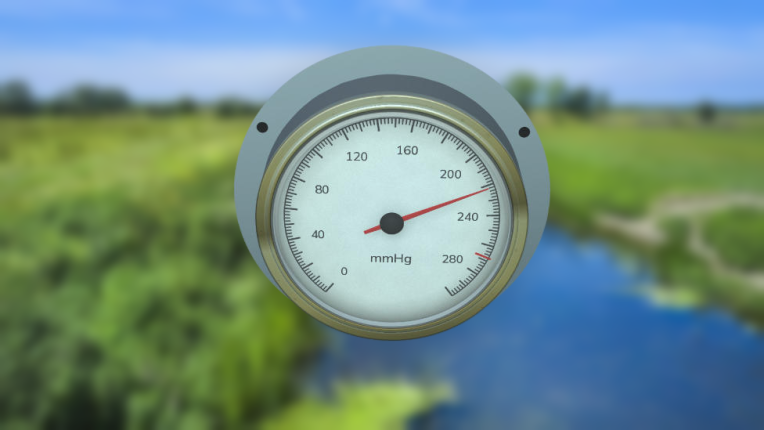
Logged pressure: 220 mmHg
